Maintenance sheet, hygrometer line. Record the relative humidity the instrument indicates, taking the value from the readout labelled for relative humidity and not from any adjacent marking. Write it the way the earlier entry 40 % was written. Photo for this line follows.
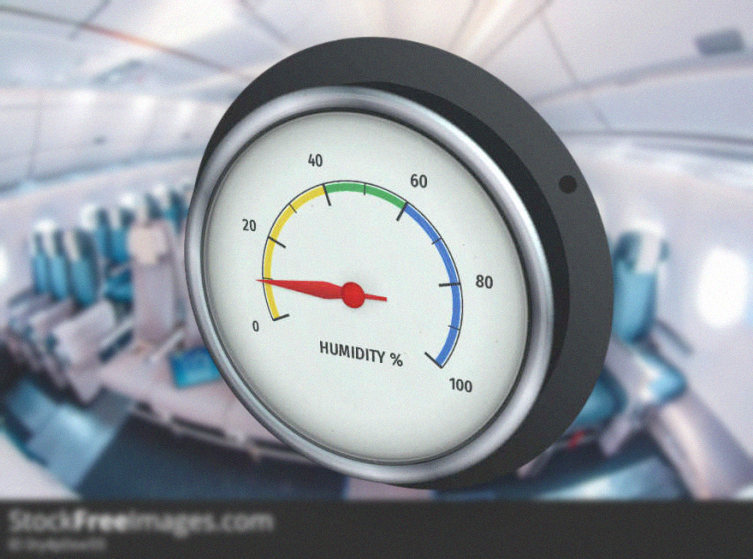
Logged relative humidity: 10 %
